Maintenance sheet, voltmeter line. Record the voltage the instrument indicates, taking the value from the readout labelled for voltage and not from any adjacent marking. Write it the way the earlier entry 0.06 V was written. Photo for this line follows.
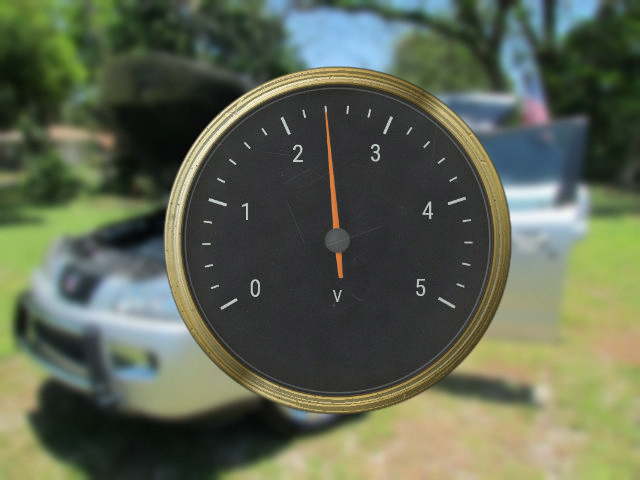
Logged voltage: 2.4 V
